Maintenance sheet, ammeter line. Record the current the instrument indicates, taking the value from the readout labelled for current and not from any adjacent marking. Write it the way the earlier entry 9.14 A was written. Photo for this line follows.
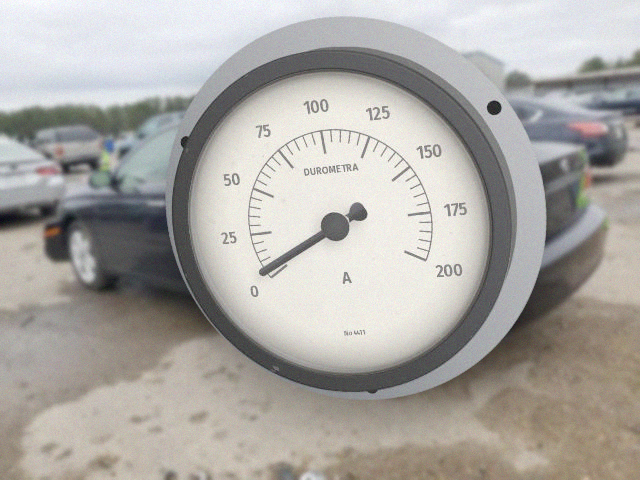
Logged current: 5 A
